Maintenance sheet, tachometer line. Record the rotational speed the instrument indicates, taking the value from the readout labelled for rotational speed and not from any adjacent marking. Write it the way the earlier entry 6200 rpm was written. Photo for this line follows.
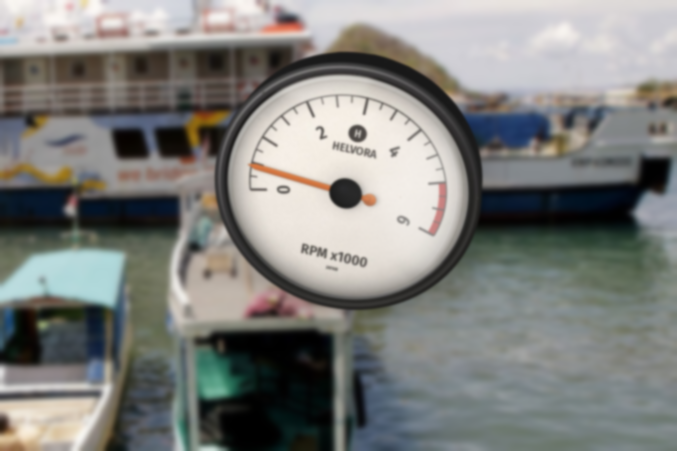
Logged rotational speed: 500 rpm
